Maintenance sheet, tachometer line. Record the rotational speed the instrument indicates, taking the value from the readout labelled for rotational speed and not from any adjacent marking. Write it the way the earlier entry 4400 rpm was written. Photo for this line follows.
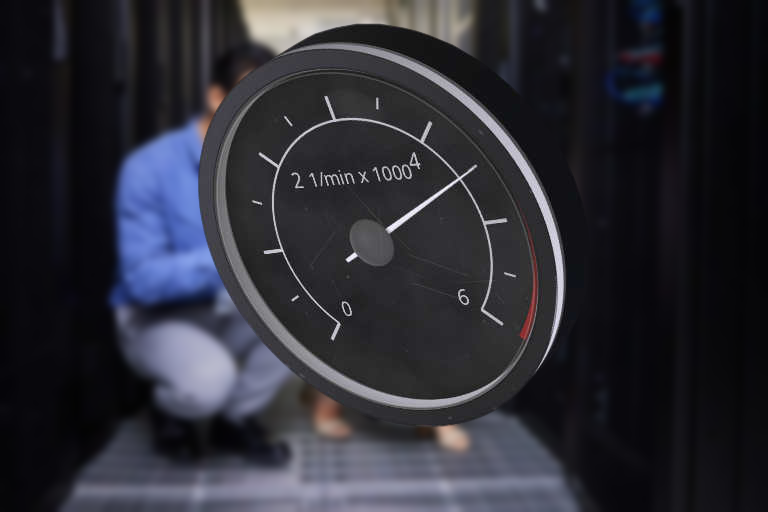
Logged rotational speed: 4500 rpm
